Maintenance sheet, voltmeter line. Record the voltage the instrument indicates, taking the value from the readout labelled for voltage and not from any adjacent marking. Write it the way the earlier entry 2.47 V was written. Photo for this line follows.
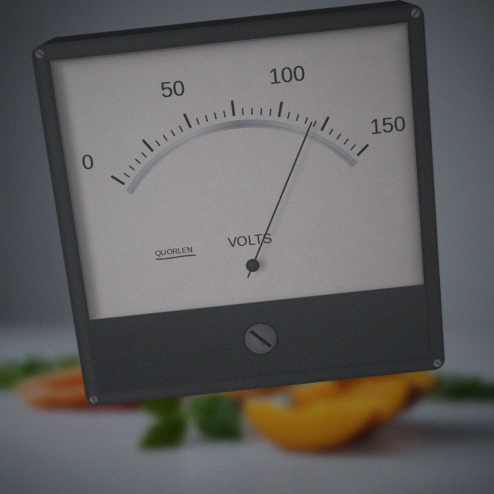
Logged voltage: 117.5 V
